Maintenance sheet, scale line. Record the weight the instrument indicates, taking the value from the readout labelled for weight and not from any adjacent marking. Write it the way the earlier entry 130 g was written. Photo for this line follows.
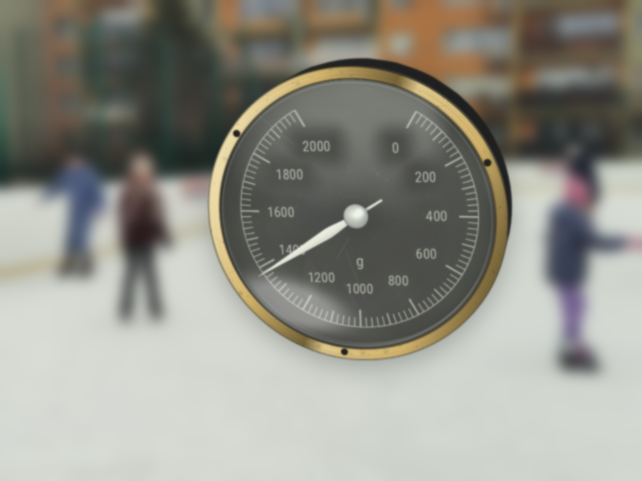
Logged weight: 1380 g
